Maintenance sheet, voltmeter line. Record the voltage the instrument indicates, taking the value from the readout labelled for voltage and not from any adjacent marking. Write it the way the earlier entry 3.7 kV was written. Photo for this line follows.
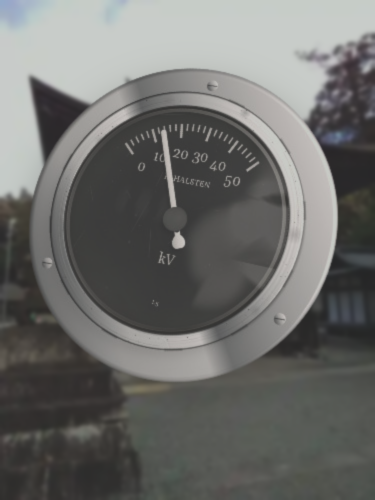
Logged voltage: 14 kV
